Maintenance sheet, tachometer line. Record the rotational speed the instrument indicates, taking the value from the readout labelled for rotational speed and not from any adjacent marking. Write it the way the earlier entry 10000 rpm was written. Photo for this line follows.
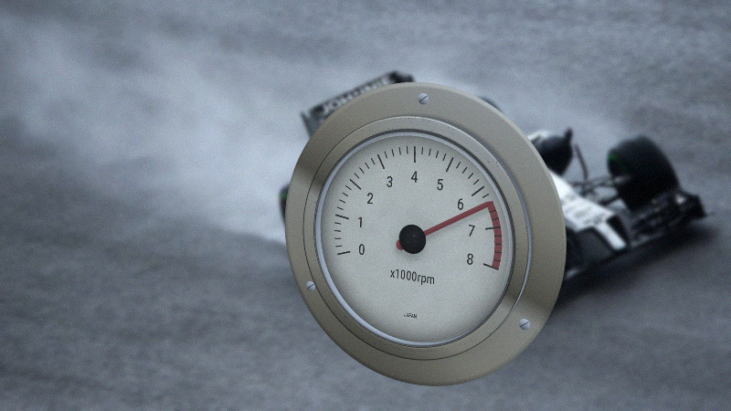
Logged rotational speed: 6400 rpm
